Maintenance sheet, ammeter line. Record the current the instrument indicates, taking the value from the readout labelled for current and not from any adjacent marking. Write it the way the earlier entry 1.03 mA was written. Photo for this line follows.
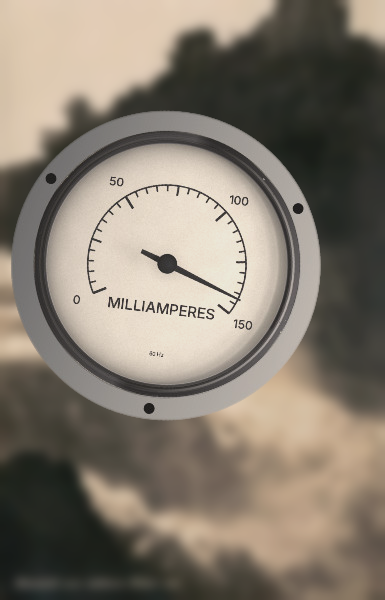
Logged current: 142.5 mA
